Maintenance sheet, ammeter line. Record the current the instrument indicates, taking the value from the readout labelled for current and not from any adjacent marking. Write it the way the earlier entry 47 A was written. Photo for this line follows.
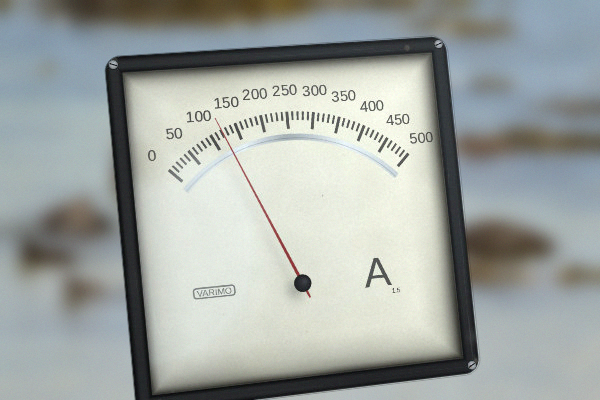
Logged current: 120 A
